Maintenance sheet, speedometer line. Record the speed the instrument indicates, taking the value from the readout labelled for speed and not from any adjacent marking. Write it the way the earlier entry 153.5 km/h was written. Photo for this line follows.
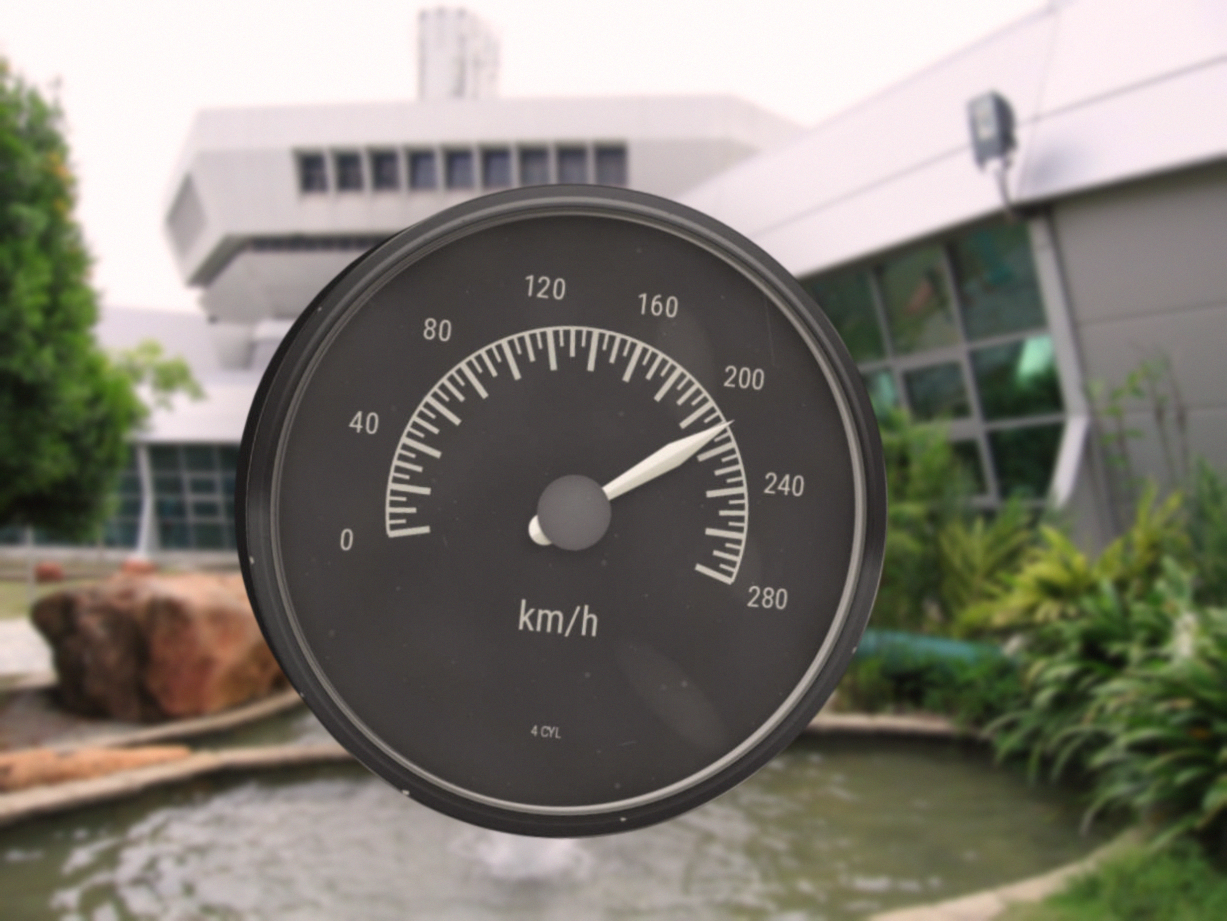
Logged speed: 210 km/h
